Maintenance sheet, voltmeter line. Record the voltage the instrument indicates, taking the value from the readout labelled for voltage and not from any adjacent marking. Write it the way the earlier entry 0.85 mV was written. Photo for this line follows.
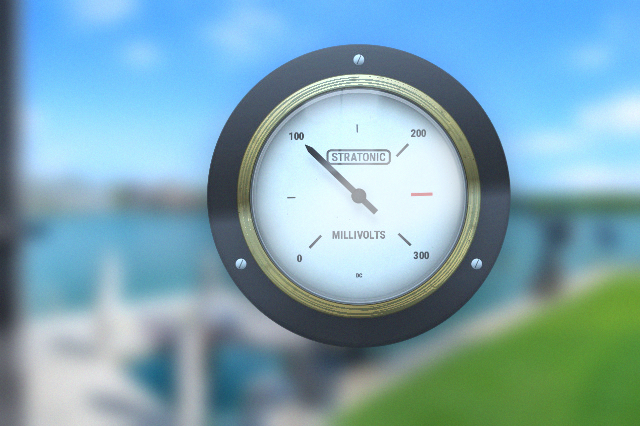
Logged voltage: 100 mV
